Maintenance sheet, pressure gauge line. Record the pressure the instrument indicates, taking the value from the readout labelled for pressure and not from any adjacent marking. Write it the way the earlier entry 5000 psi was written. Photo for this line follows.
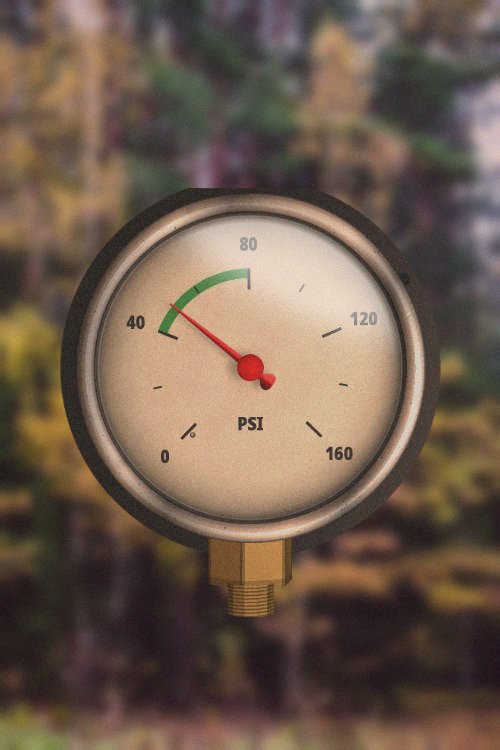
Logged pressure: 50 psi
